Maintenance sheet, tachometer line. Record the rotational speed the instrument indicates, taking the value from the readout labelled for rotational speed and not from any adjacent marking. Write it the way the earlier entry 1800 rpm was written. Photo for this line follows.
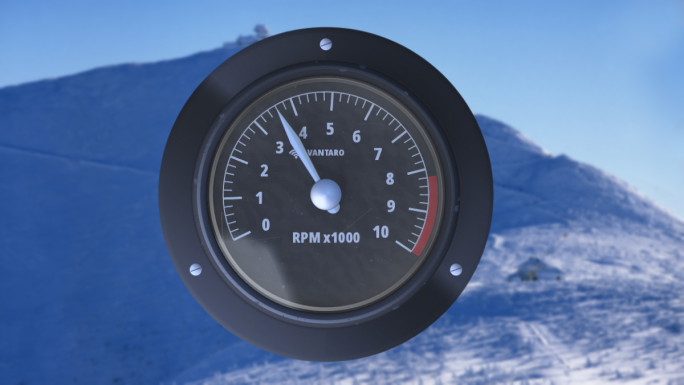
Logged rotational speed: 3600 rpm
